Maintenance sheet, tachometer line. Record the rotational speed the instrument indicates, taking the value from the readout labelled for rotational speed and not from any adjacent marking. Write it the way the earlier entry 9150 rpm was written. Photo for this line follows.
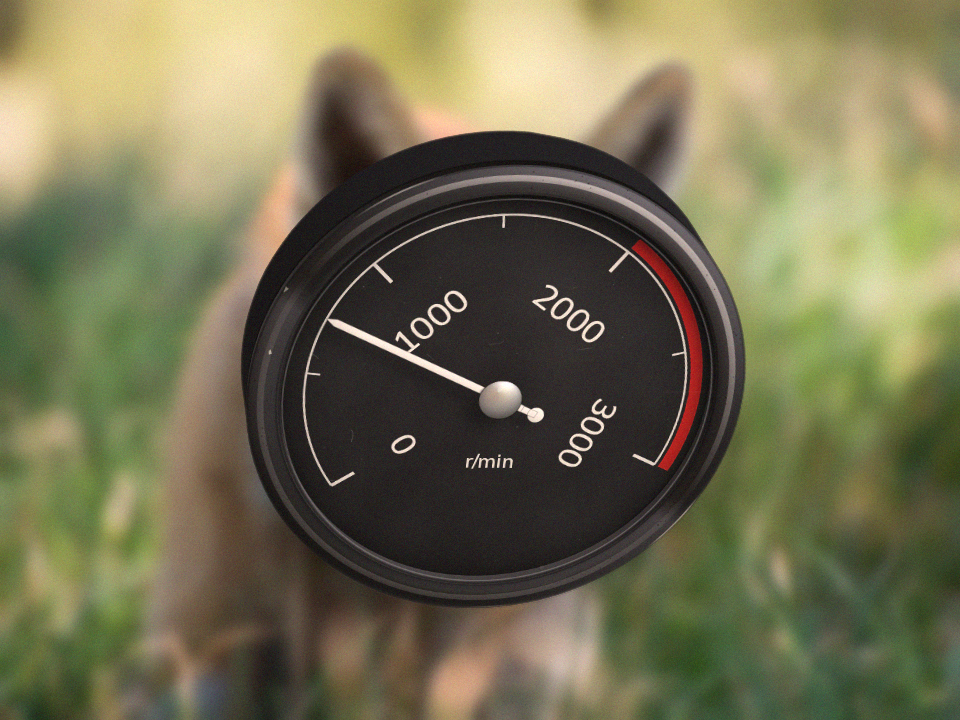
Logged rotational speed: 750 rpm
